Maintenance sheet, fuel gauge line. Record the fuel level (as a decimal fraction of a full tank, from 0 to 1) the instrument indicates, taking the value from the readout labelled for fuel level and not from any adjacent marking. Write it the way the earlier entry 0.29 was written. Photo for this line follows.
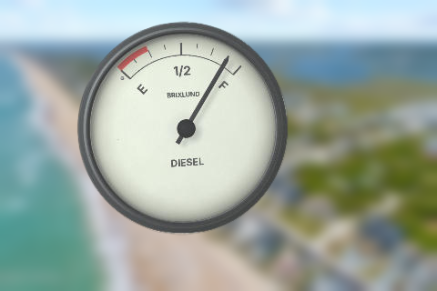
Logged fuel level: 0.875
